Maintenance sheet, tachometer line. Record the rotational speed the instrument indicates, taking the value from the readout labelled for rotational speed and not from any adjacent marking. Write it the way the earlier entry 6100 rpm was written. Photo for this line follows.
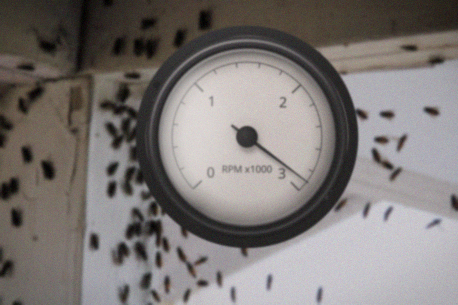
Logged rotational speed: 2900 rpm
